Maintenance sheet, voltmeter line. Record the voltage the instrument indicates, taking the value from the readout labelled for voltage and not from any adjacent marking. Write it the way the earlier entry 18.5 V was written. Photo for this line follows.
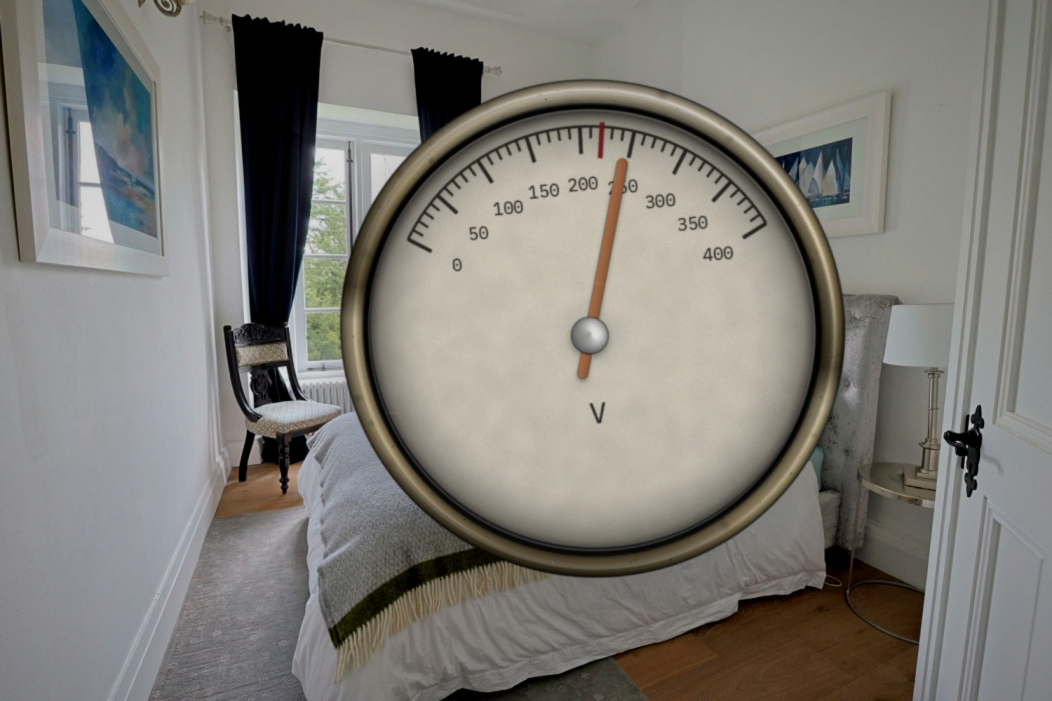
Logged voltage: 245 V
